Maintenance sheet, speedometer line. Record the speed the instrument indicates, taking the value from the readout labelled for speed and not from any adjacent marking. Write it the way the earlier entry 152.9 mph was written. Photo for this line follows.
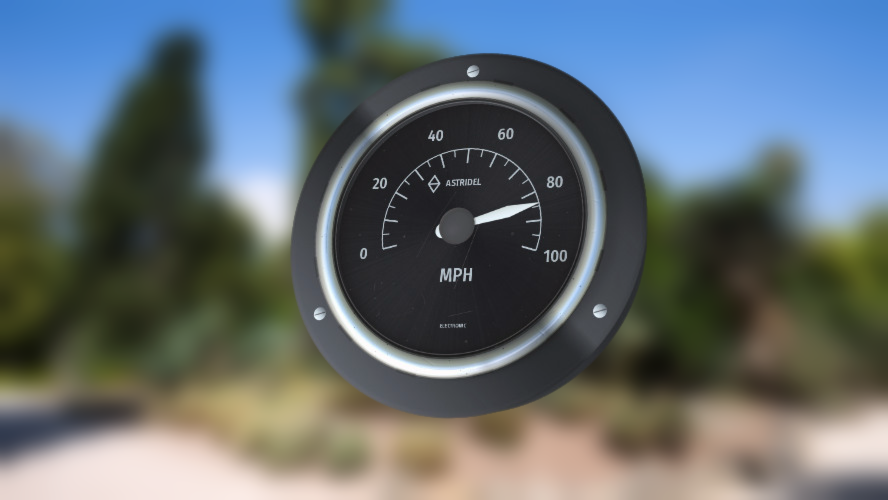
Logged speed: 85 mph
